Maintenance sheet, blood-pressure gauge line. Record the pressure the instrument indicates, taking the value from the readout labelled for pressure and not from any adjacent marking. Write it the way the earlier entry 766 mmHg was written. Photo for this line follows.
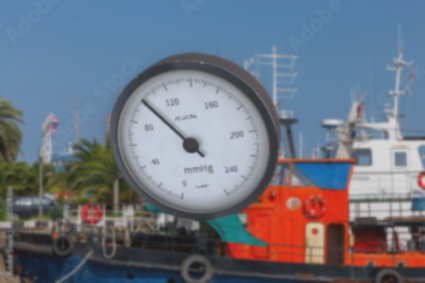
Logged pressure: 100 mmHg
